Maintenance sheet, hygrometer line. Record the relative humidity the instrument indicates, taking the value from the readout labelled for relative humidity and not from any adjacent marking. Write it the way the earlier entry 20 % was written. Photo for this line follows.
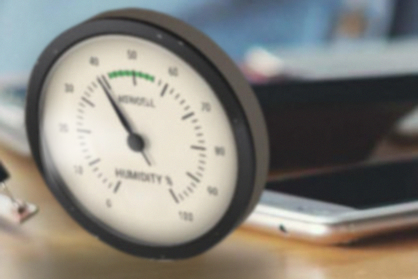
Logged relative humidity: 40 %
